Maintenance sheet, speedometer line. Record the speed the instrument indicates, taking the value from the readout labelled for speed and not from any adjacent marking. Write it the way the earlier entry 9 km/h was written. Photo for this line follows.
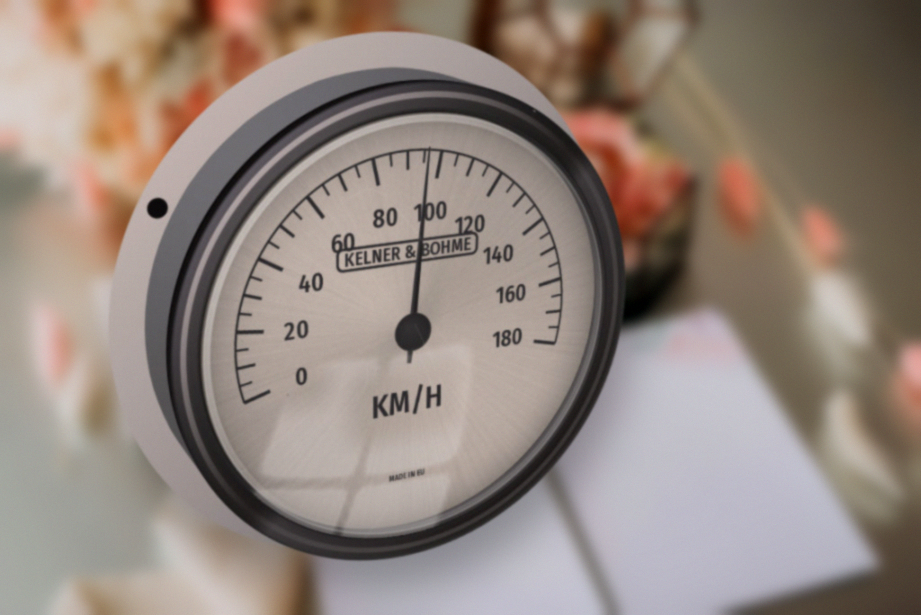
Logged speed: 95 km/h
